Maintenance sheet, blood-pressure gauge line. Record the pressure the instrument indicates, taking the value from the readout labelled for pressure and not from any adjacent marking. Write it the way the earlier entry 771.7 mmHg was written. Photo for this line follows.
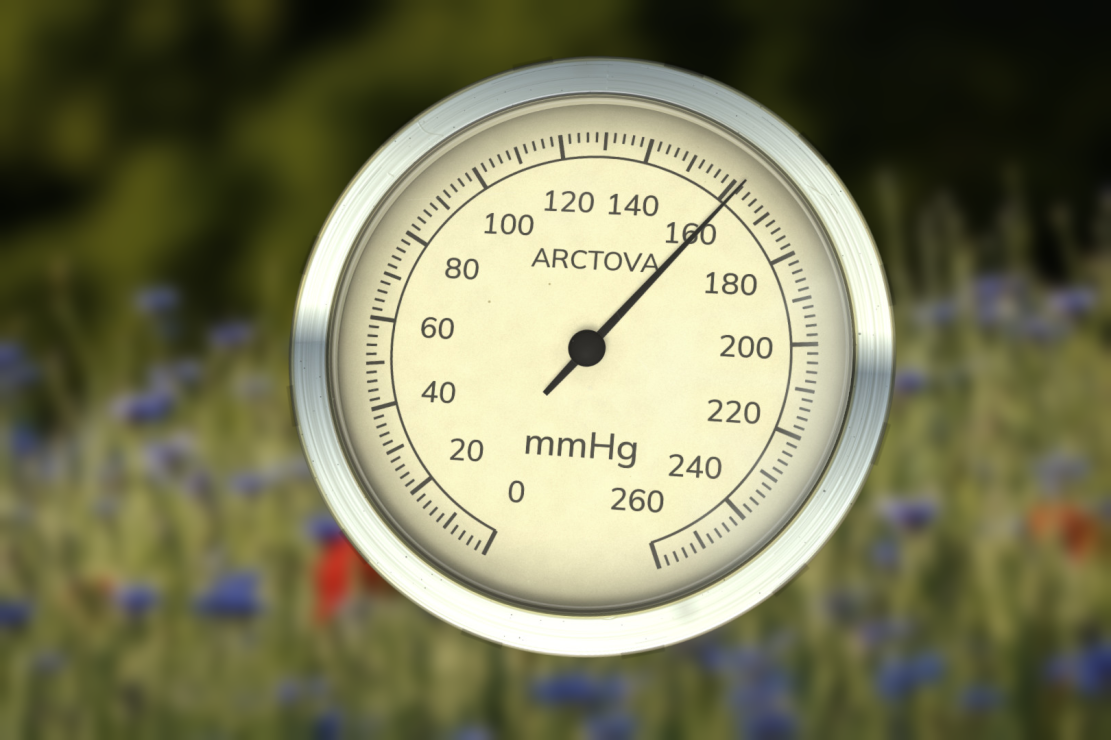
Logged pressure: 162 mmHg
